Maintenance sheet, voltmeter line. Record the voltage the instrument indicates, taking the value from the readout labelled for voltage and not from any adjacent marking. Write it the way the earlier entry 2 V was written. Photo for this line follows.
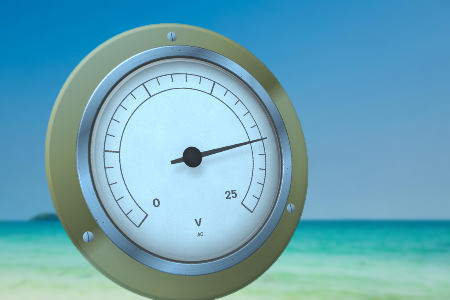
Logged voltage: 20 V
